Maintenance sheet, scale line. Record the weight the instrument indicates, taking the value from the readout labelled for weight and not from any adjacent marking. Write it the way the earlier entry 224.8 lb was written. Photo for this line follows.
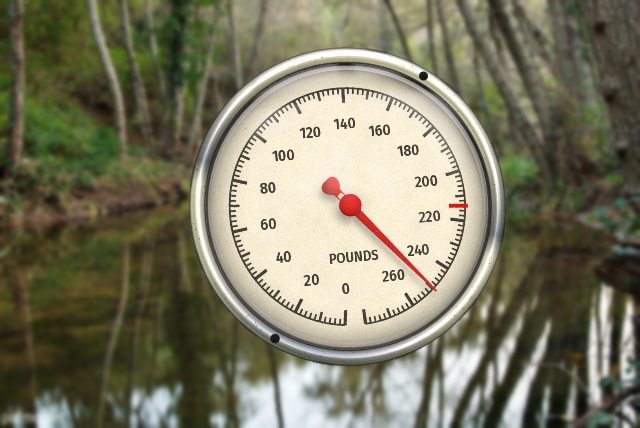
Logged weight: 250 lb
